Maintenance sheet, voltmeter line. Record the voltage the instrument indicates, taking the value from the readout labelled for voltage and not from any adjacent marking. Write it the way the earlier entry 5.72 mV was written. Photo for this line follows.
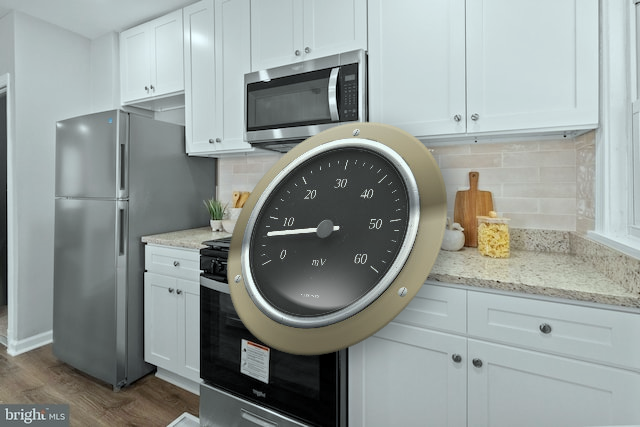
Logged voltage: 6 mV
